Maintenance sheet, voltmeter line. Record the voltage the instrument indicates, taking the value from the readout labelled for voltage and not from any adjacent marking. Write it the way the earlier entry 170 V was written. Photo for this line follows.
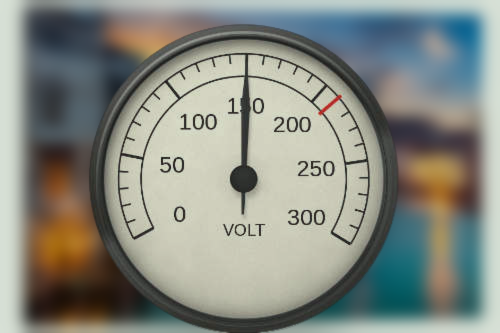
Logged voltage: 150 V
